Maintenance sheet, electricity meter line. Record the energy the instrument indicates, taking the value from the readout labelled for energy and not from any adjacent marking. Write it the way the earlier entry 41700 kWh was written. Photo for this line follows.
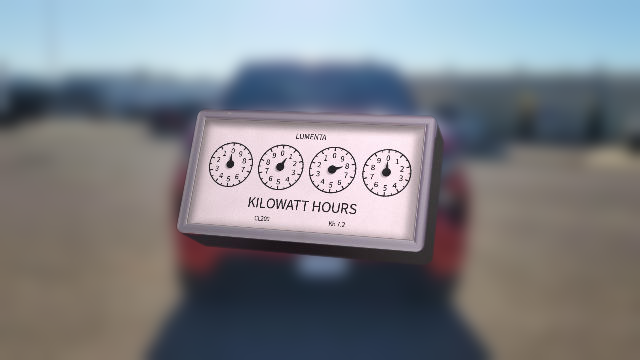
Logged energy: 80 kWh
